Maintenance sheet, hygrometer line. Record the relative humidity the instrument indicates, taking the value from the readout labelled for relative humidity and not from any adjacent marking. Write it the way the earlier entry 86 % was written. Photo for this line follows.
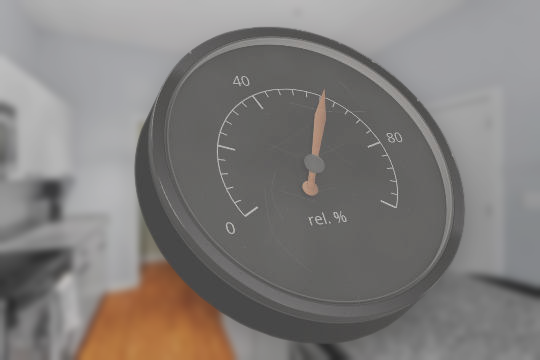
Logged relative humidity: 60 %
